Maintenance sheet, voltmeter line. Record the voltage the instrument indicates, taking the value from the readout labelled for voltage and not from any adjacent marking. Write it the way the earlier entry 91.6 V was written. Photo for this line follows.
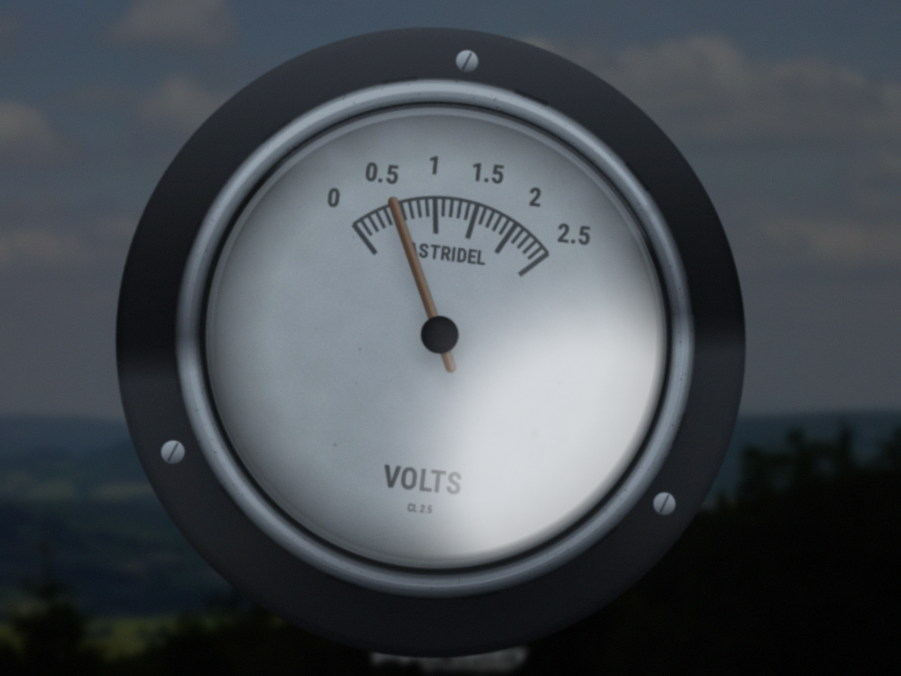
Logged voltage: 0.5 V
